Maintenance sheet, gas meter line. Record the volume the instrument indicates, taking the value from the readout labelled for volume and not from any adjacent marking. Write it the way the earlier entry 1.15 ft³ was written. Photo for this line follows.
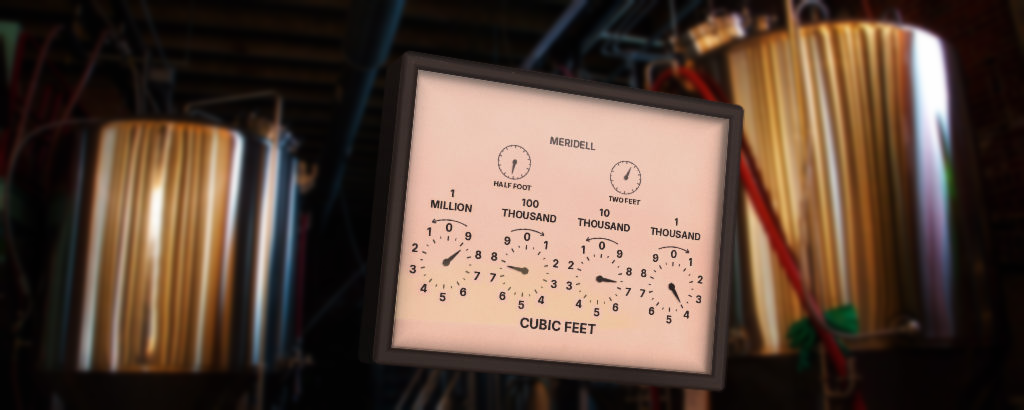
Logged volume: 877400 ft³
